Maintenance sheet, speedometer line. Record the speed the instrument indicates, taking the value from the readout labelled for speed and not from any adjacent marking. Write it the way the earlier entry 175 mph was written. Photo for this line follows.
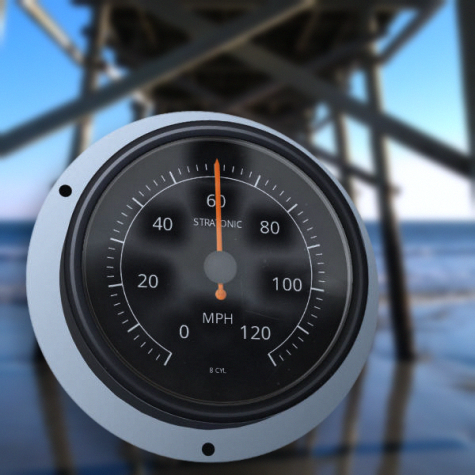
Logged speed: 60 mph
